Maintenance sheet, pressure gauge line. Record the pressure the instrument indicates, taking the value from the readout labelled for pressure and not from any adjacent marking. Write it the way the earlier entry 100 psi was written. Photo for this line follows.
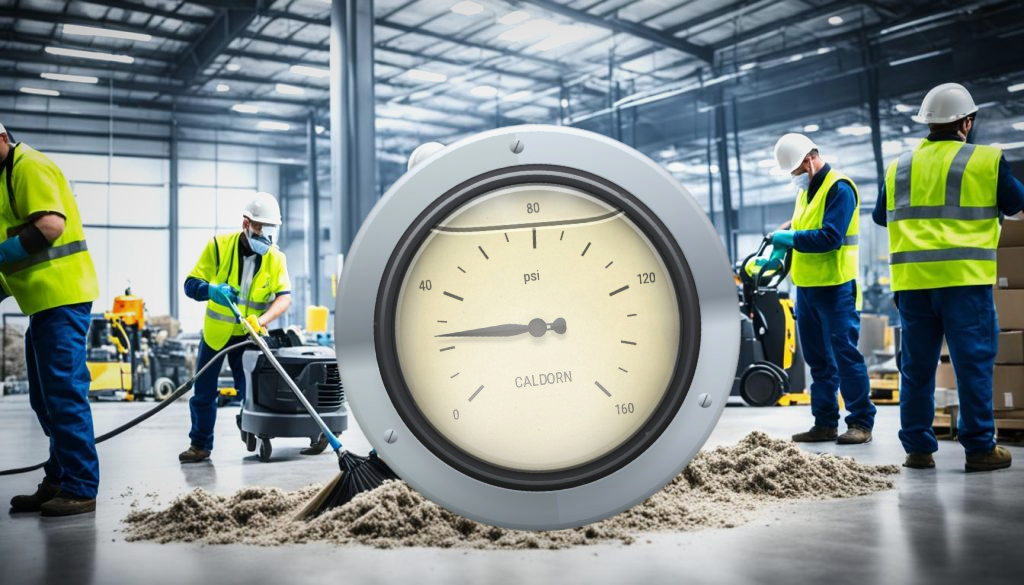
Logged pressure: 25 psi
